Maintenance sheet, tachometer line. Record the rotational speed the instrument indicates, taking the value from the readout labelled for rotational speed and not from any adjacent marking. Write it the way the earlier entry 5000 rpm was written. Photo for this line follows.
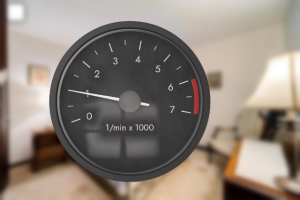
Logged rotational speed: 1000 rpm
